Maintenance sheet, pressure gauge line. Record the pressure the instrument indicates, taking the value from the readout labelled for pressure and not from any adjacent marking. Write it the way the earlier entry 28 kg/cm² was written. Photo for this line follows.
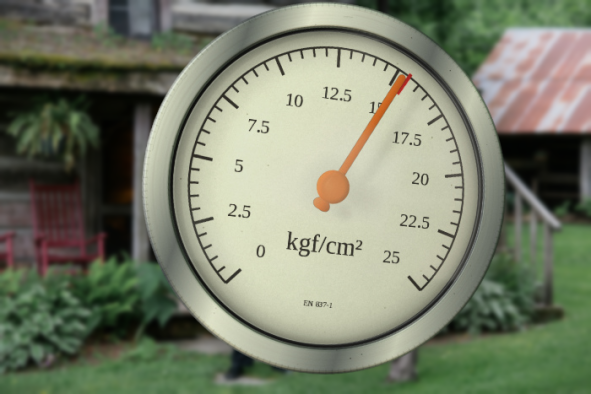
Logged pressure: 15.25 kg/cm²
